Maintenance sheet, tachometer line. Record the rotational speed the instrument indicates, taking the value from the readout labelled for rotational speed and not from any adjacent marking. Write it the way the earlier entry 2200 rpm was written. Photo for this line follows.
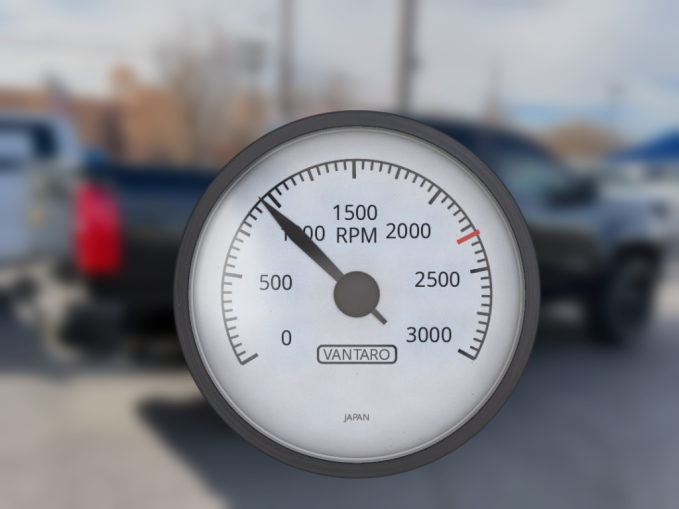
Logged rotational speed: 950 rpm
